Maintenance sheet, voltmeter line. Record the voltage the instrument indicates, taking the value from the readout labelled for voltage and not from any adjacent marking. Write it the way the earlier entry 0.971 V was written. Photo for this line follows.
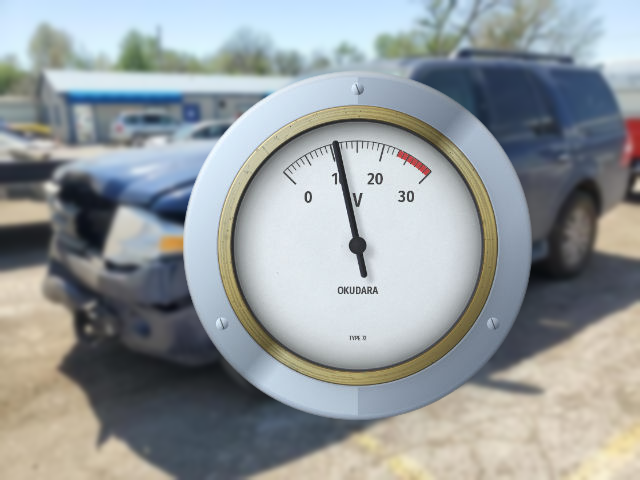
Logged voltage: 11 V
